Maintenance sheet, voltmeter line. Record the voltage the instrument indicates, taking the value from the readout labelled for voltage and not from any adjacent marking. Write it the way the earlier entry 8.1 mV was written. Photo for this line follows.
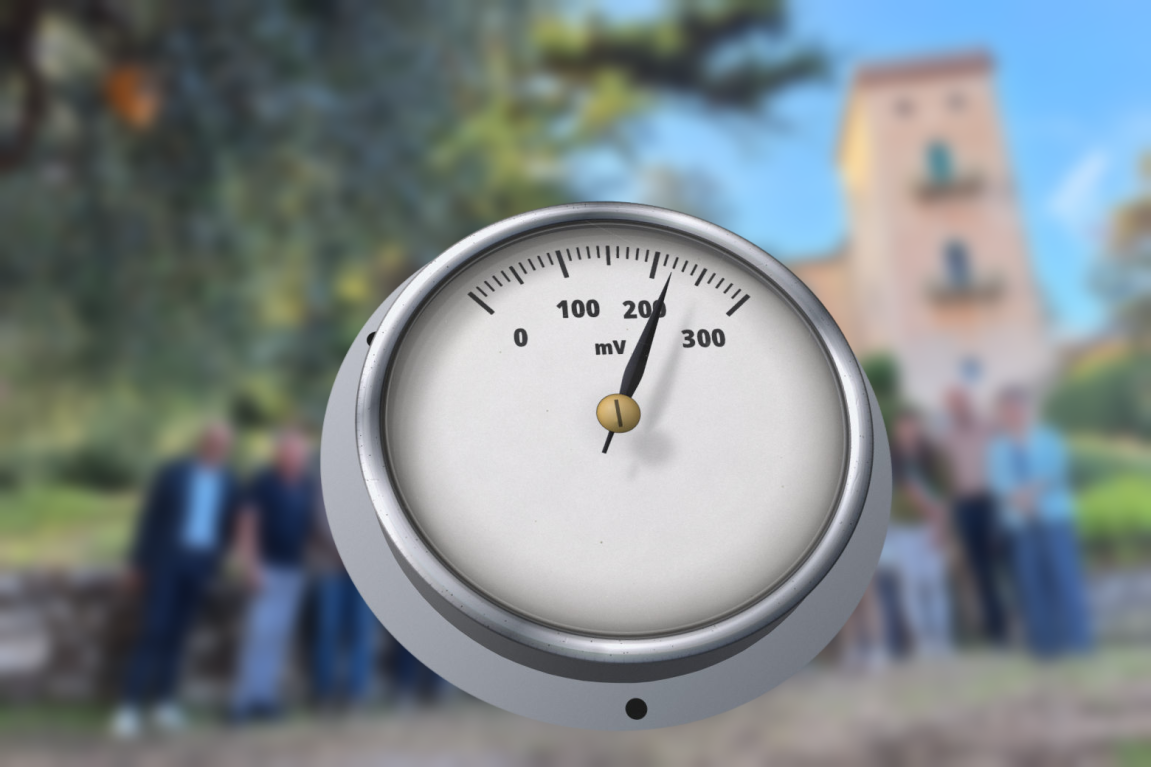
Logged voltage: 220 mV
